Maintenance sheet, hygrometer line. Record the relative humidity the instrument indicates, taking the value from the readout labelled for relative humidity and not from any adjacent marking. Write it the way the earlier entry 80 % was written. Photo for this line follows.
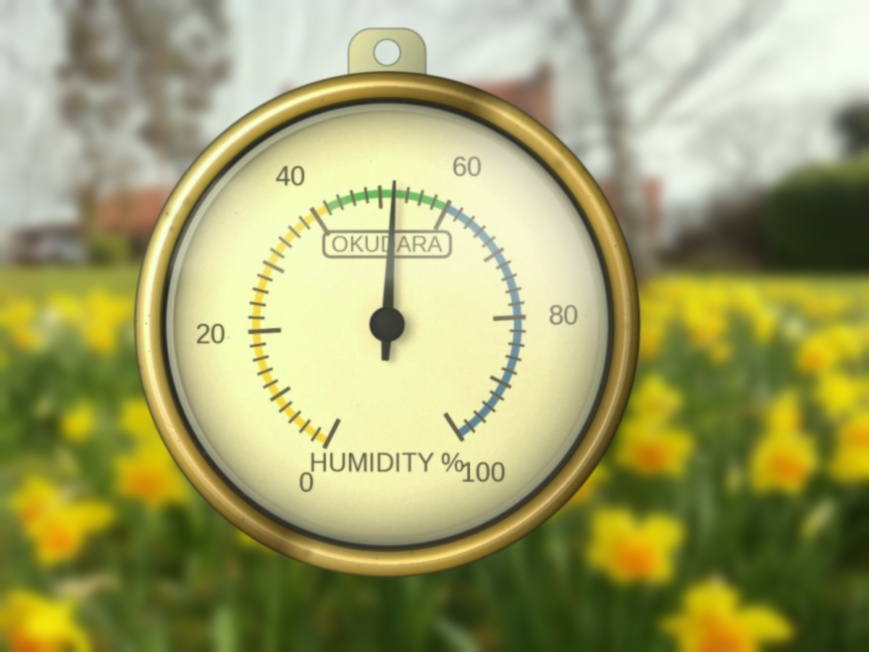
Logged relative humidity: 52 %
